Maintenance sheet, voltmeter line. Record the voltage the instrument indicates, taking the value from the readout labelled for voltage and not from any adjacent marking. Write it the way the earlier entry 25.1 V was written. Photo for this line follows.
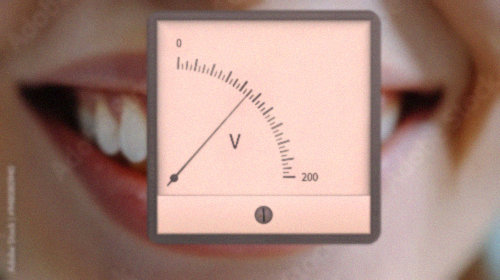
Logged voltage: 90 V
